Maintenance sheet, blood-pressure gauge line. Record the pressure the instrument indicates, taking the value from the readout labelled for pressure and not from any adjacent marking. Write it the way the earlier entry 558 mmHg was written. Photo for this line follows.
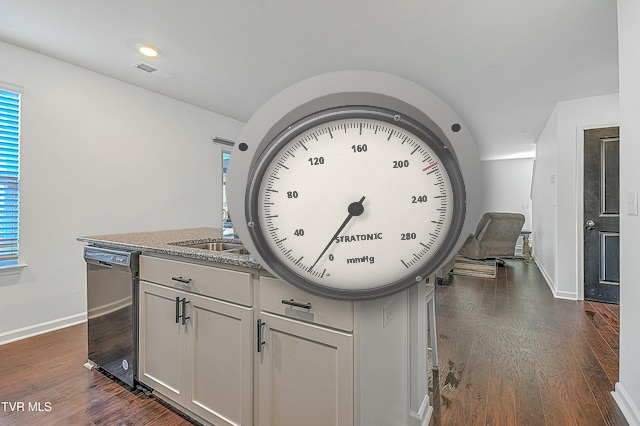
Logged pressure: 10 mmHg
